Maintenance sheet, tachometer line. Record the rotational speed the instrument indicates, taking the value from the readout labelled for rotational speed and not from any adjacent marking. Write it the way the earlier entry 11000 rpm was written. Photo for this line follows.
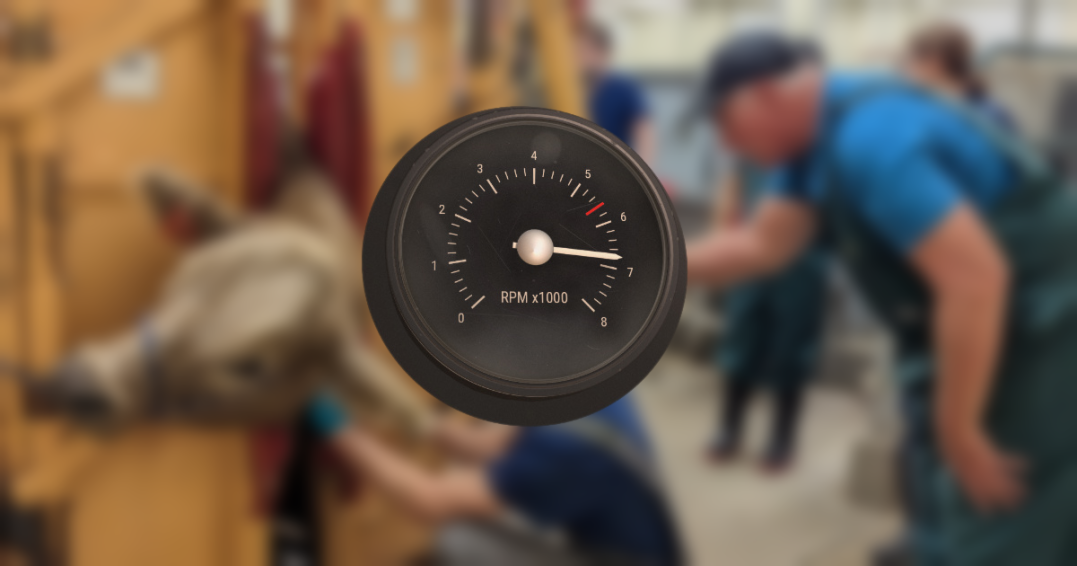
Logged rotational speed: 6800 rpm
